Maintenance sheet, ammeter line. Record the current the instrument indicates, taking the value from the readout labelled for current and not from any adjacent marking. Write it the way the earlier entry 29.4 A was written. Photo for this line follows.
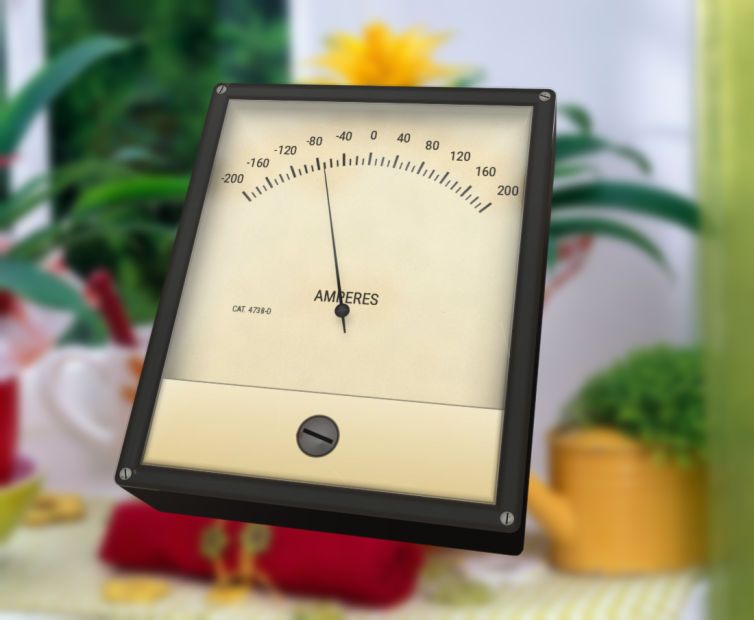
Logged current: -70 A
